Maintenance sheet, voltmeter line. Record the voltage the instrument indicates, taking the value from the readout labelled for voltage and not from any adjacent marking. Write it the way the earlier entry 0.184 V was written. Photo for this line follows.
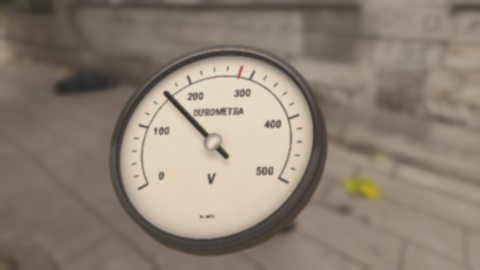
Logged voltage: 160 V
